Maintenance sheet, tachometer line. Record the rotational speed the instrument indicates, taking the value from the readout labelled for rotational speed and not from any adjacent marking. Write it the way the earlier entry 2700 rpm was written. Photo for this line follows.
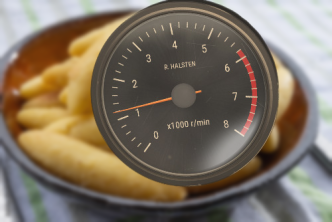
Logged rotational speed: 1200 rpm
